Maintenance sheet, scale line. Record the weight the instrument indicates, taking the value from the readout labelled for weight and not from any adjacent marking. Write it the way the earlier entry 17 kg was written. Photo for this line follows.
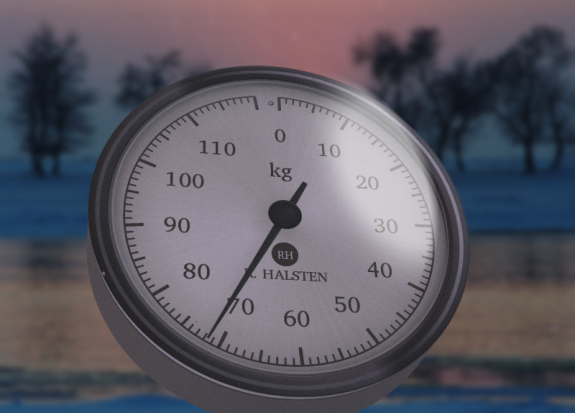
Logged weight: 71.5 kg
